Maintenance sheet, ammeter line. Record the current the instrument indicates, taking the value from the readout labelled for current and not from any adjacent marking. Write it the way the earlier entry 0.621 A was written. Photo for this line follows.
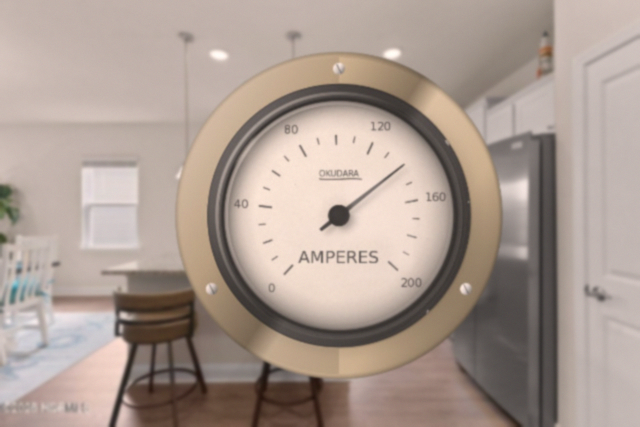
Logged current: 140 A
